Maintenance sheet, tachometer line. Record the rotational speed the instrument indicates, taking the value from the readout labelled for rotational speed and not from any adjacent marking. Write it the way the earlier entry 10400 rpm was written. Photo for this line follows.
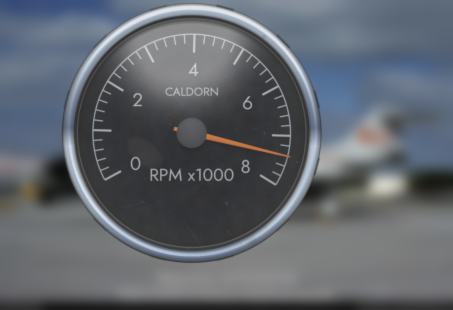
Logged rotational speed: 7400 rpm
